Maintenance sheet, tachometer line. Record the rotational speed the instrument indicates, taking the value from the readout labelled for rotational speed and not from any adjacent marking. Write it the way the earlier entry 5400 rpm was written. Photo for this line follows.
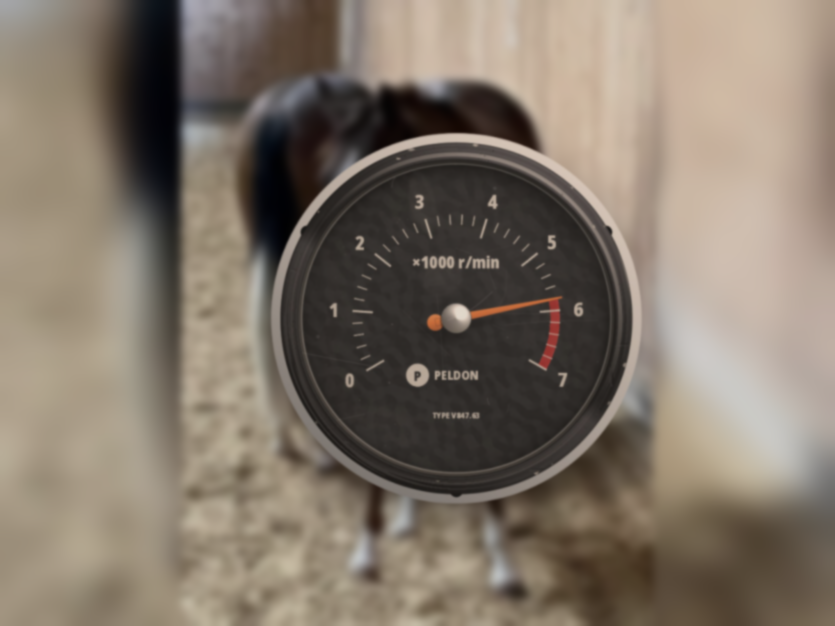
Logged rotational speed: 5800 rpm
